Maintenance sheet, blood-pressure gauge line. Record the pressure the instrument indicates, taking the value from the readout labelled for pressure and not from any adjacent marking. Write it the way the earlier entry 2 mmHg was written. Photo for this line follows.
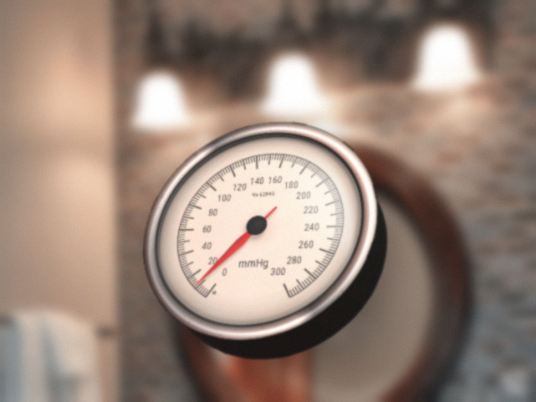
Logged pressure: 10 mmHg
